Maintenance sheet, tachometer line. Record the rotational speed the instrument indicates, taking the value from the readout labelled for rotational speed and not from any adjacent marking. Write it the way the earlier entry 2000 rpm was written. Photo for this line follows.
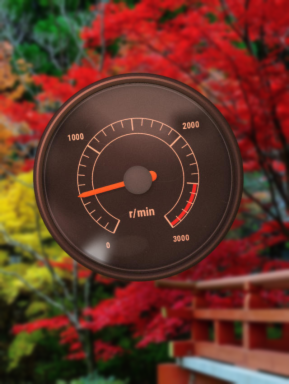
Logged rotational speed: 500 rpm
